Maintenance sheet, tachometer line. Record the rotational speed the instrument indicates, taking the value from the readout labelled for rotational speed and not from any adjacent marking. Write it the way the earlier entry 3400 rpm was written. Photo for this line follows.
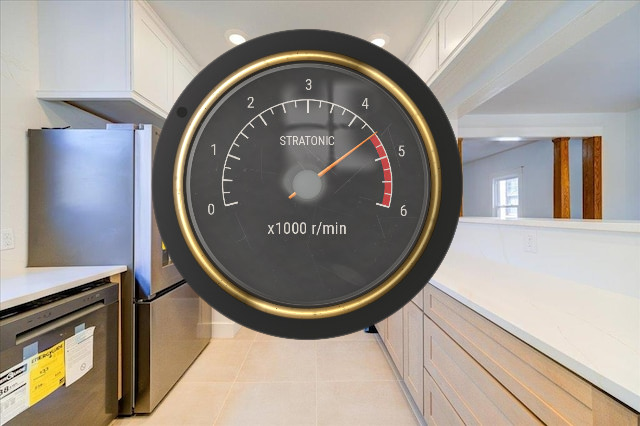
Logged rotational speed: 4500 rpm
